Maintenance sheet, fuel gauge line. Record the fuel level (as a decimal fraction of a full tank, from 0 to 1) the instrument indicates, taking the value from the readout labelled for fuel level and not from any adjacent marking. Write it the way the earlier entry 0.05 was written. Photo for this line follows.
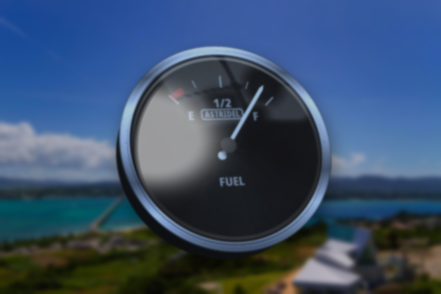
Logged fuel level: 0.875
